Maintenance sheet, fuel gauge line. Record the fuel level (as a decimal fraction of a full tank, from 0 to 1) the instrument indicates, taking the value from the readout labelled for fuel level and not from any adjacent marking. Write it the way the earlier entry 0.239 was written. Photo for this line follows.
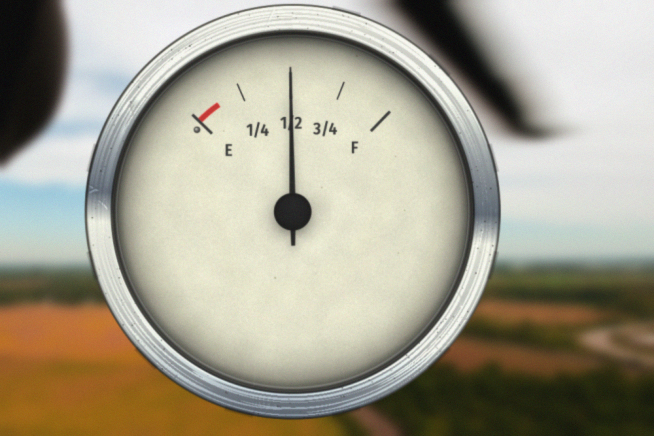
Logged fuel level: 0.5
